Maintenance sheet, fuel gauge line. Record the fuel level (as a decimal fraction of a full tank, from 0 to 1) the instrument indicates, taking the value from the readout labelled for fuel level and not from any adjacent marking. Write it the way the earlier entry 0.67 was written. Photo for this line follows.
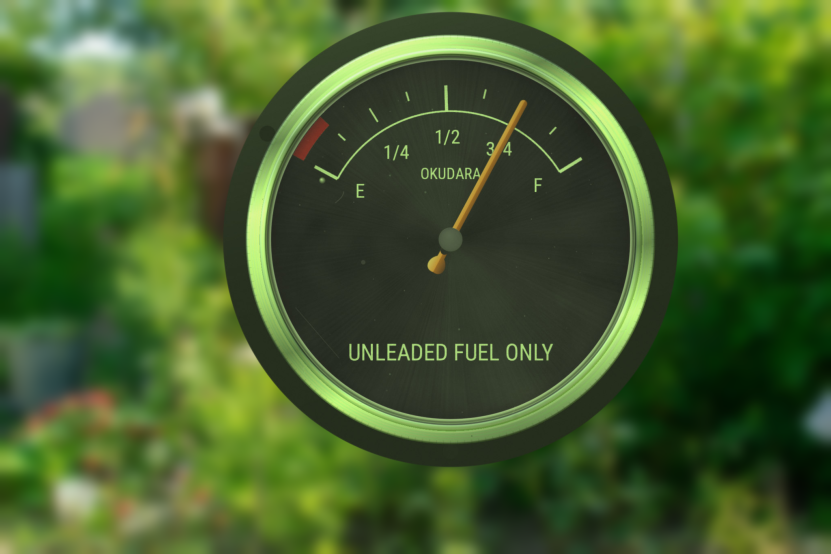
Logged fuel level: 0.75
